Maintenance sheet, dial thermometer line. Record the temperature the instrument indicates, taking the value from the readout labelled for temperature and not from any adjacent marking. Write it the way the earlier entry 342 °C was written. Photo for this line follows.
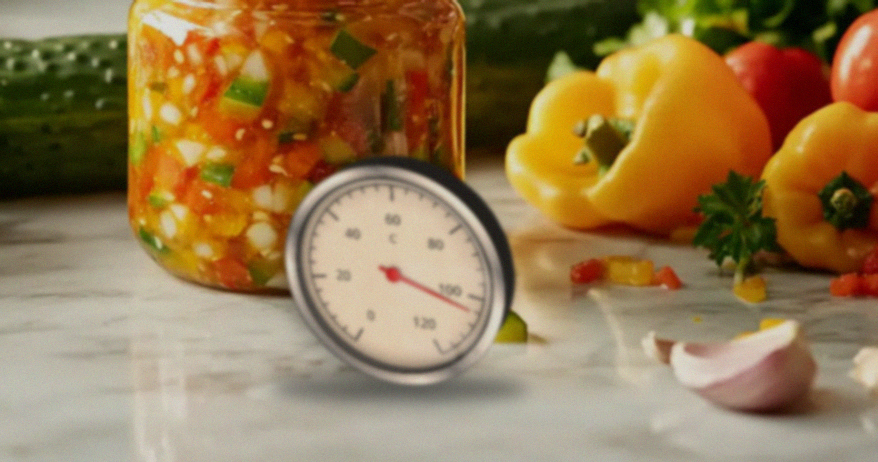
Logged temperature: 104 °C
